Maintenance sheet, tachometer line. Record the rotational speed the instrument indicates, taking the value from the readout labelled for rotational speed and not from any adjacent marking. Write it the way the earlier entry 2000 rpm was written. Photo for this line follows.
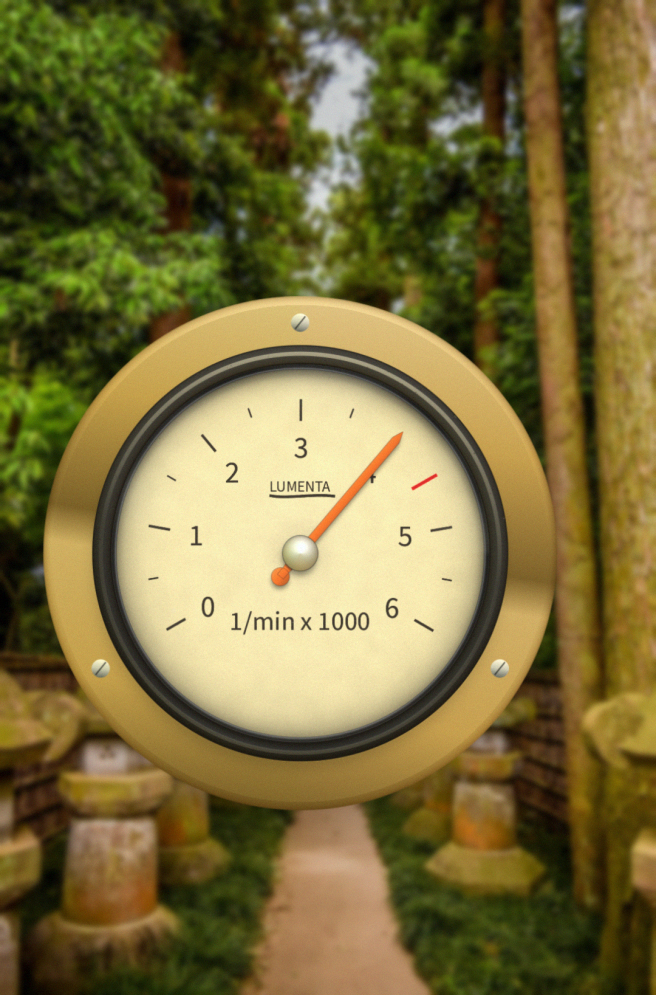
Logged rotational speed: 4000 rpm
